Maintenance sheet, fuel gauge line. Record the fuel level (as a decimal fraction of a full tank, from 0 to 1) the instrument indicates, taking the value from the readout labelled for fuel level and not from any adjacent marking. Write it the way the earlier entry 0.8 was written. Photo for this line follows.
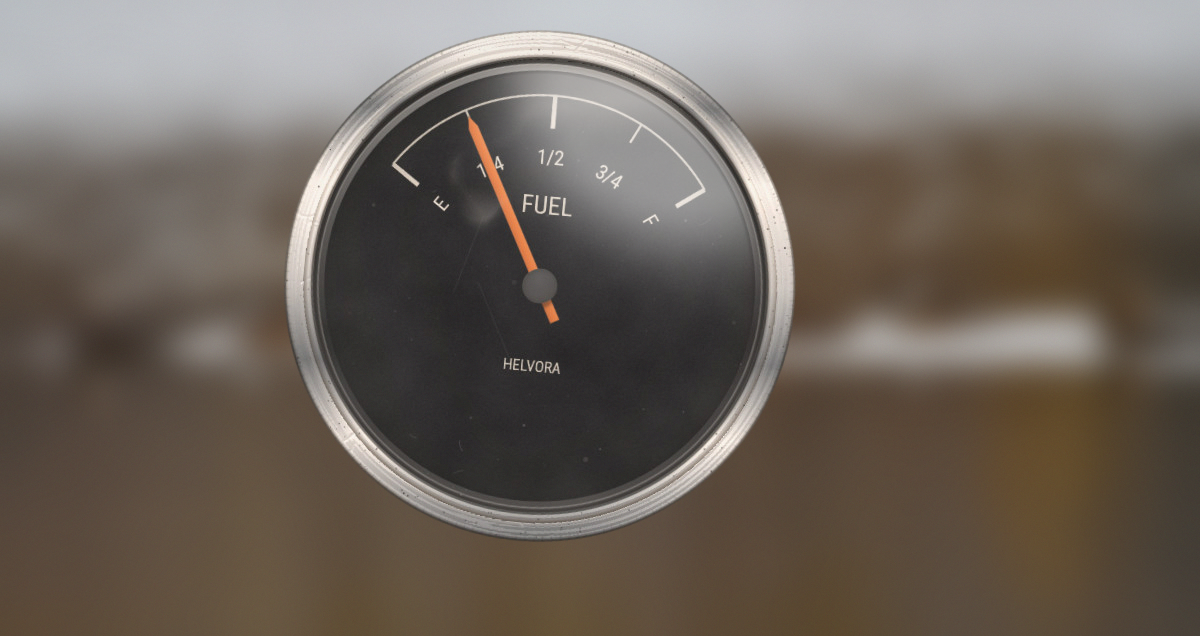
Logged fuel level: 0.25
